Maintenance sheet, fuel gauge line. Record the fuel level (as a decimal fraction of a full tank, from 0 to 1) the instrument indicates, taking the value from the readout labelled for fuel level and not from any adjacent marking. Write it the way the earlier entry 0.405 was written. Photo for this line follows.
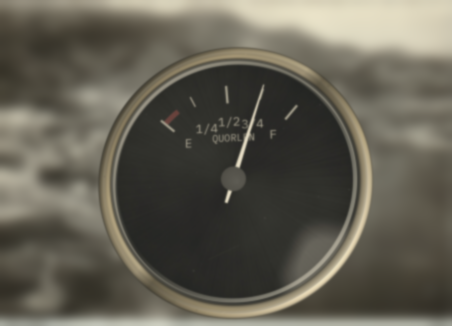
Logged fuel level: 0.75
